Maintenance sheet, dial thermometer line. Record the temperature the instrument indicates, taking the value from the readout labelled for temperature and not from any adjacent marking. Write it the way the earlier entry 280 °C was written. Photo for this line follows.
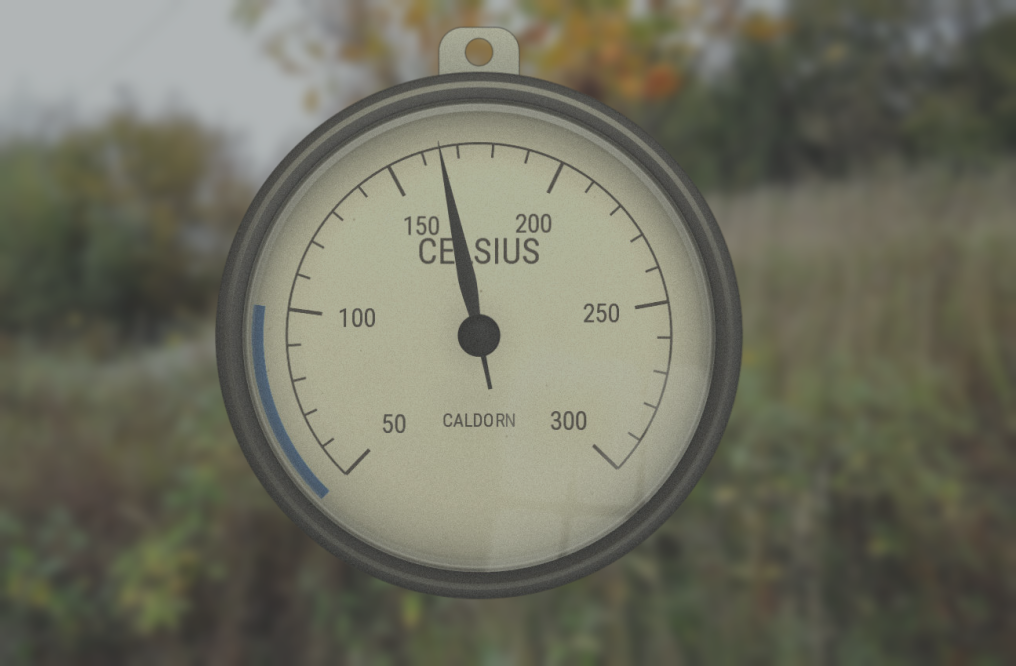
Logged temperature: 165 °C
